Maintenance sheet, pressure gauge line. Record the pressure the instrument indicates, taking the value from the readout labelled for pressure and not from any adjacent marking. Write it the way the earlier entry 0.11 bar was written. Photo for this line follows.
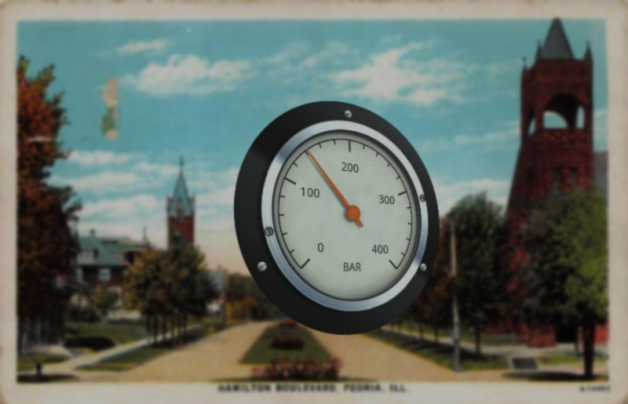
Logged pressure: 140 bar
